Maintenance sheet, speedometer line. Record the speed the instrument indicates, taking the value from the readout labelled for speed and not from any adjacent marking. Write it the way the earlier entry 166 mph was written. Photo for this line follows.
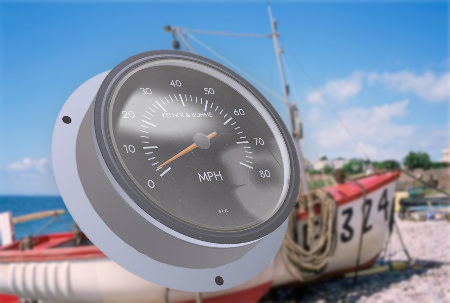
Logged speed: 2 mph
